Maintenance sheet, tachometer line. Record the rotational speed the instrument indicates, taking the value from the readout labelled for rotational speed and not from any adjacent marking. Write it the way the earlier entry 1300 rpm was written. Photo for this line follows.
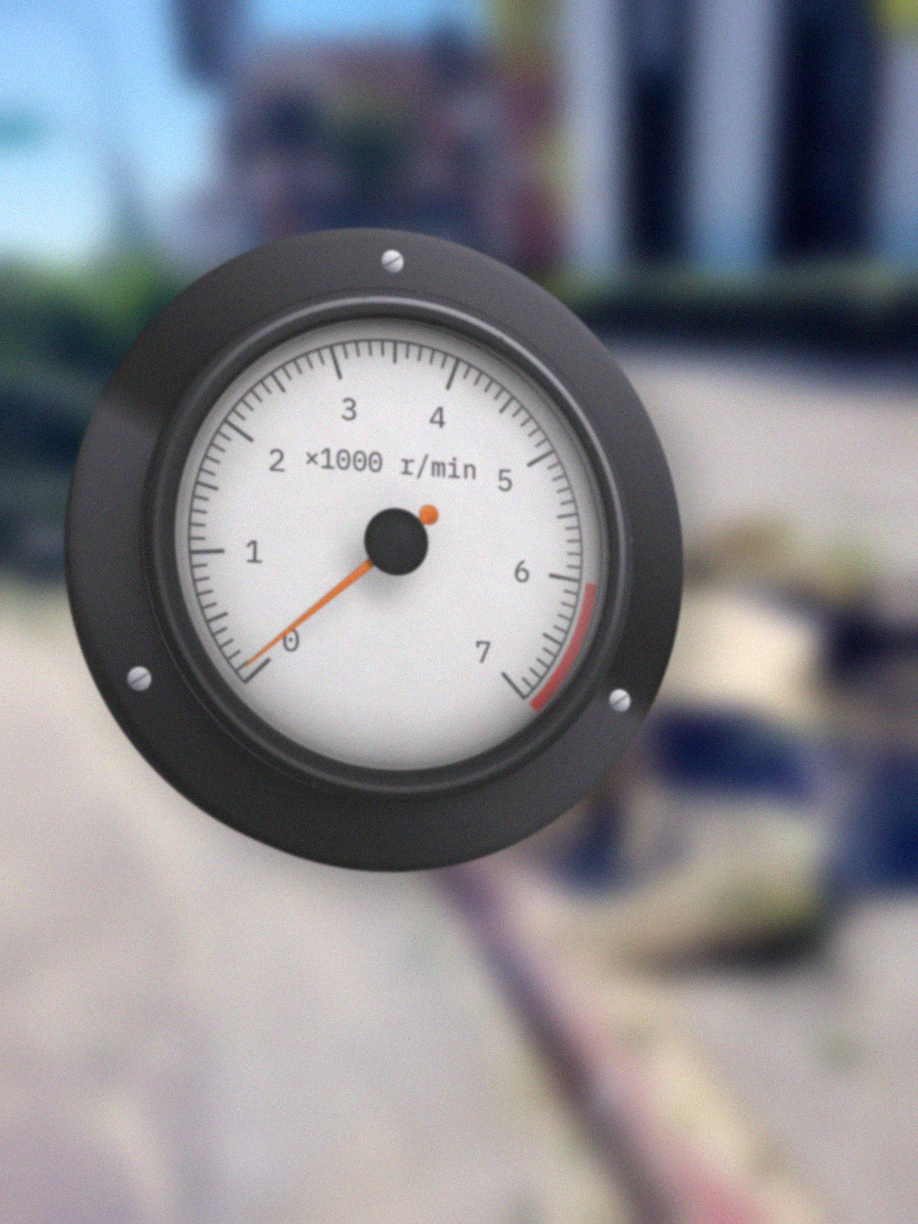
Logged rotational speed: 100 rpm
